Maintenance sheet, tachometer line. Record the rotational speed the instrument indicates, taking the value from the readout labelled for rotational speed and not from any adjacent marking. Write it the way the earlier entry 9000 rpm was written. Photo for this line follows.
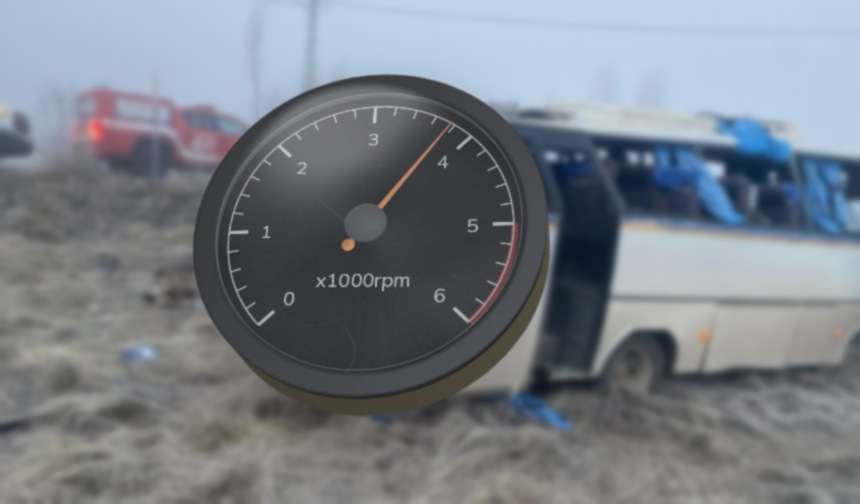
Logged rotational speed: 3800 rpm
